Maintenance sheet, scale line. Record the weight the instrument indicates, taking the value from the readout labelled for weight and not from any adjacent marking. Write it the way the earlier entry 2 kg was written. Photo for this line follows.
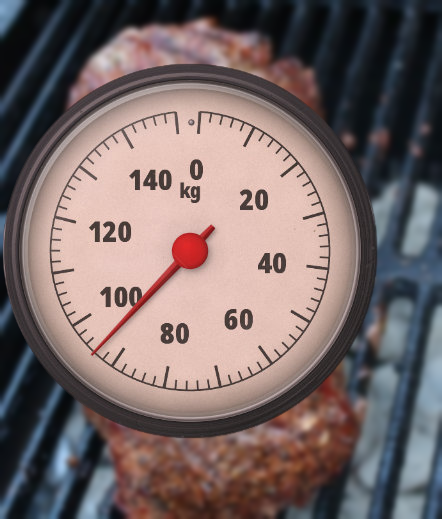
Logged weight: 94 kg
